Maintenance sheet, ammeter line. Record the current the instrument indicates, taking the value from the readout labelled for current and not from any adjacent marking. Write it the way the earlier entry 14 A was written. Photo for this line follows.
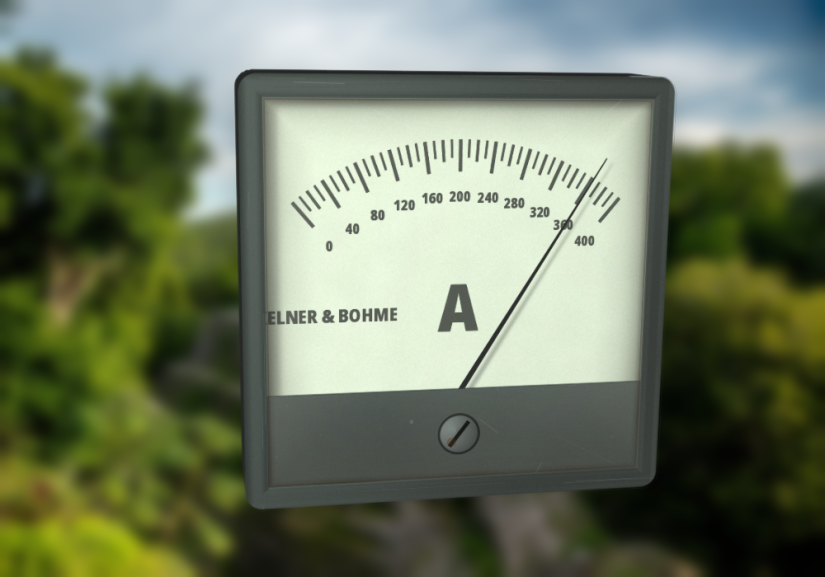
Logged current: 360 A
